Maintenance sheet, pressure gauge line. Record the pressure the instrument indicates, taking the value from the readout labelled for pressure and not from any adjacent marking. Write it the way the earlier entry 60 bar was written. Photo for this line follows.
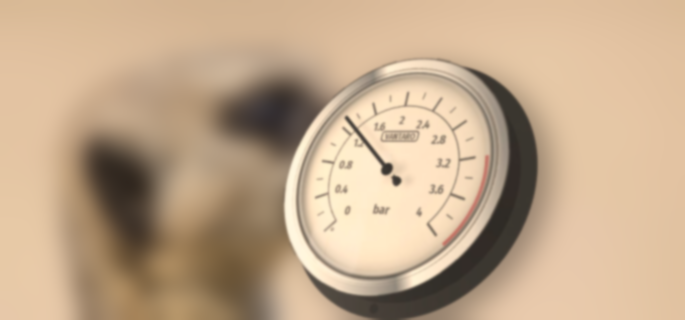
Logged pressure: 1.3 bar
